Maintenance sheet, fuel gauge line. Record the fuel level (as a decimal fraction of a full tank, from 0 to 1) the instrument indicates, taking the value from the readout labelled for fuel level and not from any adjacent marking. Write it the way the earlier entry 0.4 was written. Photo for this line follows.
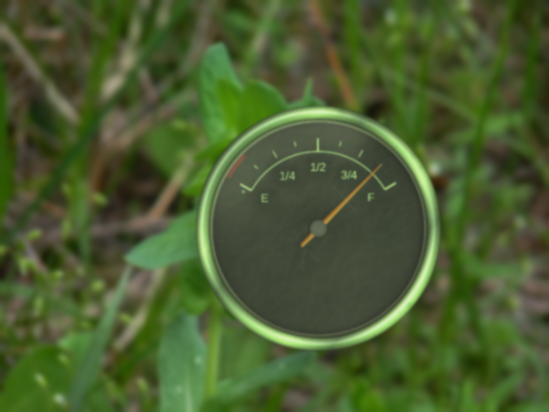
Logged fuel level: 0.875
